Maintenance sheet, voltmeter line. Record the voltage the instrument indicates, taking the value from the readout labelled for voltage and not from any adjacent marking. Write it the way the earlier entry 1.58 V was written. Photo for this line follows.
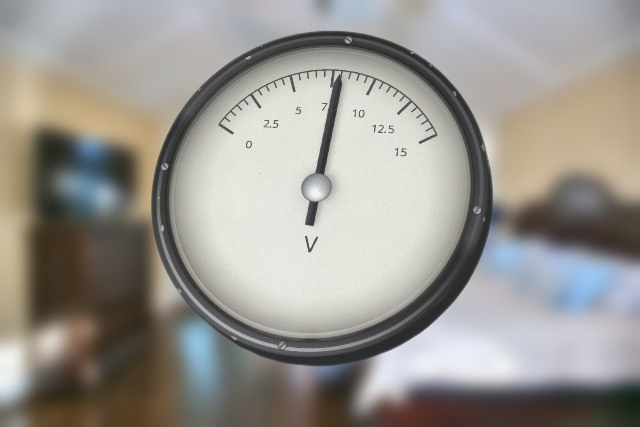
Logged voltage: 8 V
